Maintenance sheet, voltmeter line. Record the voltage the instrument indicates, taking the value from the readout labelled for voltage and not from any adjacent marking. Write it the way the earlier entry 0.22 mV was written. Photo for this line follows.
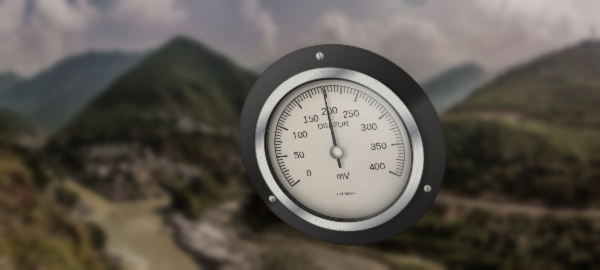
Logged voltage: 200 mV
